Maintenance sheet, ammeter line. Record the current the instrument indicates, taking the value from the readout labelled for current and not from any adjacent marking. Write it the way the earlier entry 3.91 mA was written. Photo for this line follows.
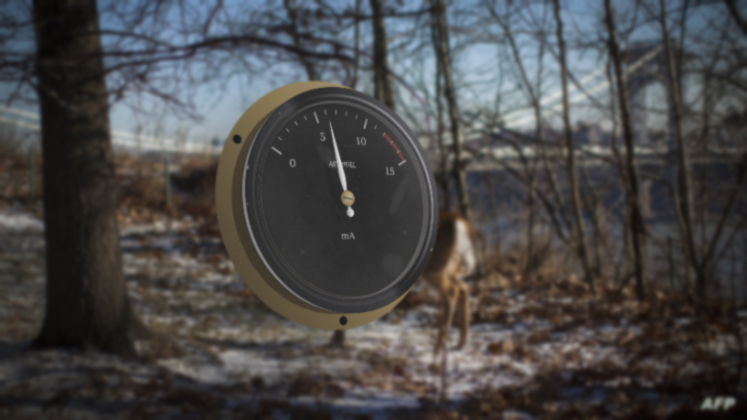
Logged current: 6 mA
